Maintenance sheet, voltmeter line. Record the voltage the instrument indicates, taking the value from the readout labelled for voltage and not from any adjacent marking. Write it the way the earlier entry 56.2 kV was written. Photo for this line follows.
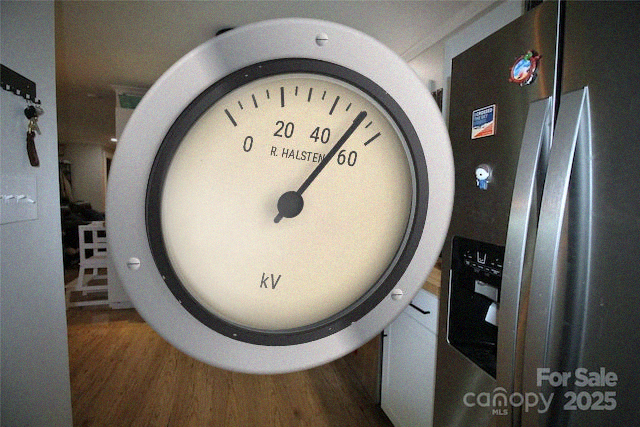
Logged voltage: 50 kV
